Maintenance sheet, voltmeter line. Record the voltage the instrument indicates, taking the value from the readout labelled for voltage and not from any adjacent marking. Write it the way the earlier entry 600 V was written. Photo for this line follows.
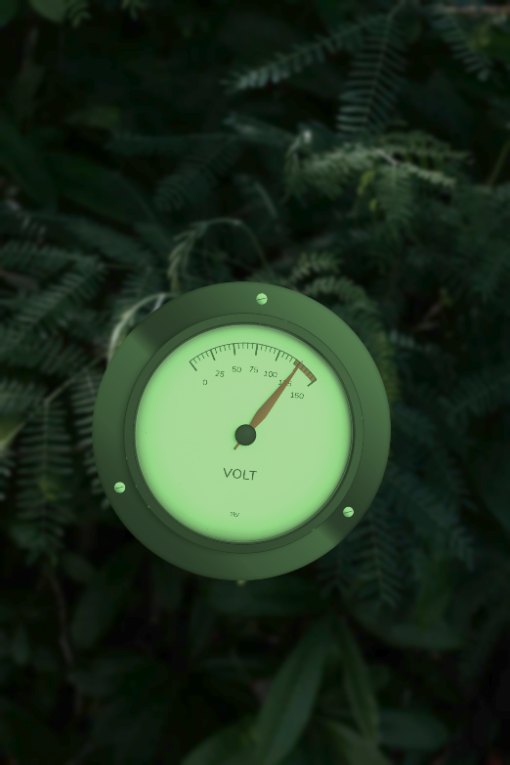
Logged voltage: 125 V
